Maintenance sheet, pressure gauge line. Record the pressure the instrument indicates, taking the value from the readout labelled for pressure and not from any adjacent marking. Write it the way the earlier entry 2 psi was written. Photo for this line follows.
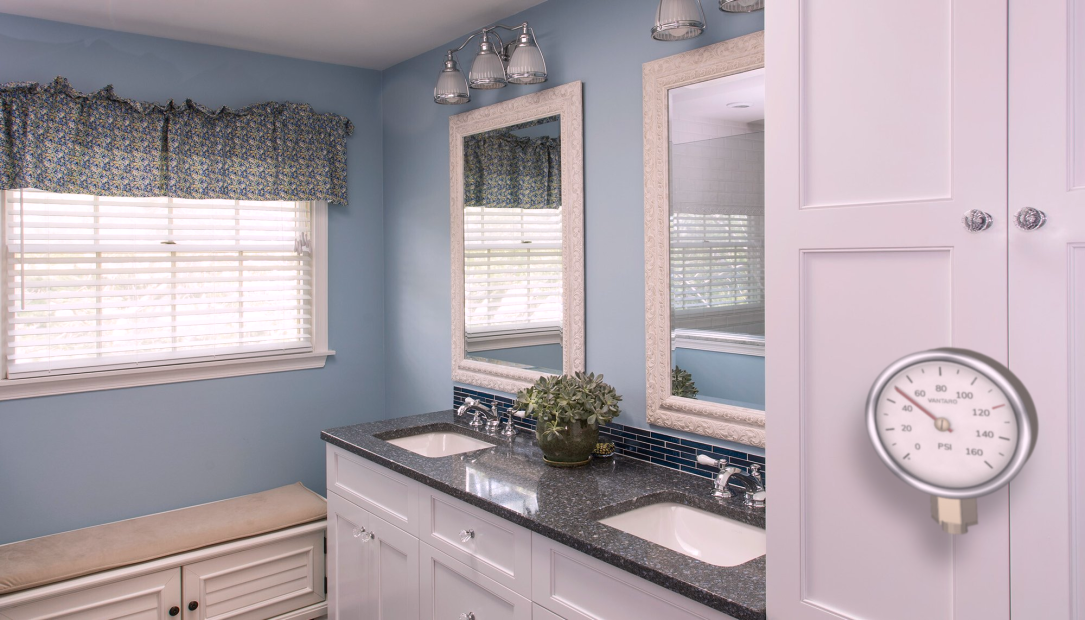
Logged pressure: 50 psi
